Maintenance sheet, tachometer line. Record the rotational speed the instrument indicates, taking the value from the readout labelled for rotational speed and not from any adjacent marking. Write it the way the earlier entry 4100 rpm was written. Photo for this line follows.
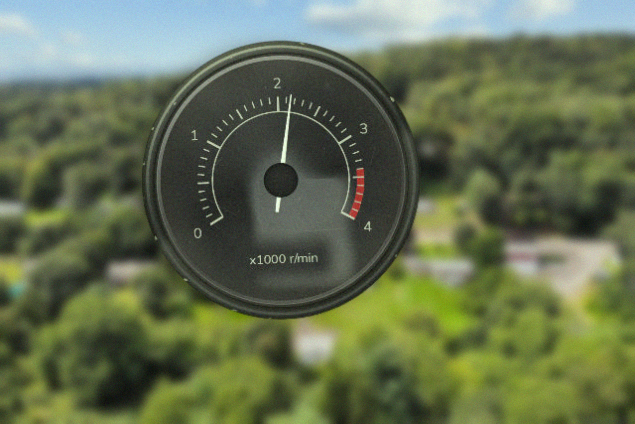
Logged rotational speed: 2150 rpm
